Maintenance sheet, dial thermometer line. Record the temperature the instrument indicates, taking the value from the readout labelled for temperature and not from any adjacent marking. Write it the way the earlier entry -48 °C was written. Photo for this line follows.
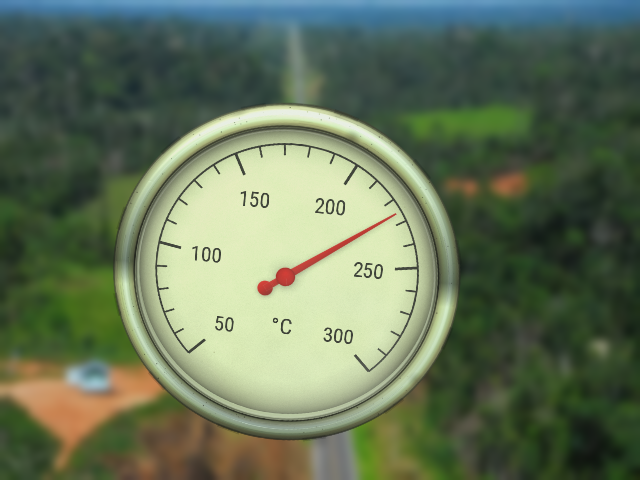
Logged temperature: 225 °C
